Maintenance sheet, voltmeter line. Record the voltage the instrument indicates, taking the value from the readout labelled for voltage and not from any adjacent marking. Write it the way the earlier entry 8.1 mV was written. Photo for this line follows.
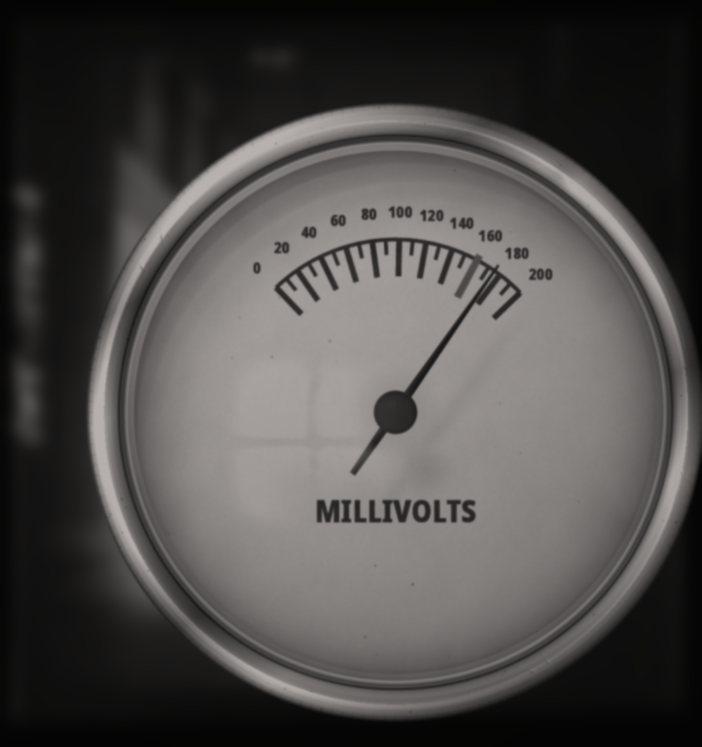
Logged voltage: 175 mV
